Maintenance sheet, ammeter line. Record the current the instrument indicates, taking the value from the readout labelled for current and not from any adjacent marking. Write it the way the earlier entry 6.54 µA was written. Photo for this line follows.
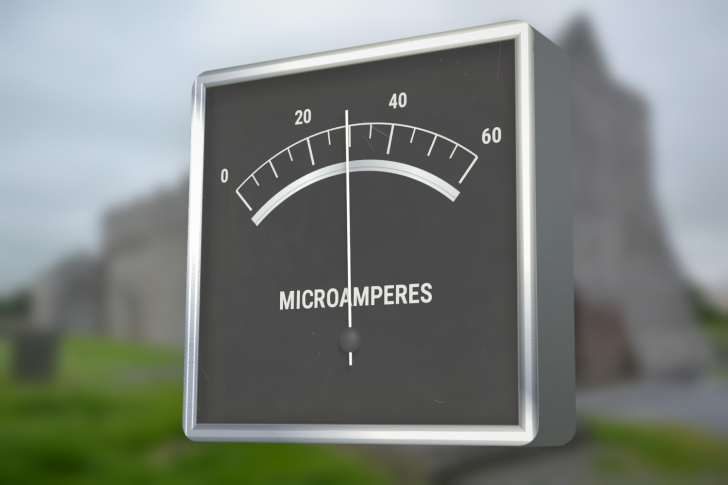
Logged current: 30 µA
